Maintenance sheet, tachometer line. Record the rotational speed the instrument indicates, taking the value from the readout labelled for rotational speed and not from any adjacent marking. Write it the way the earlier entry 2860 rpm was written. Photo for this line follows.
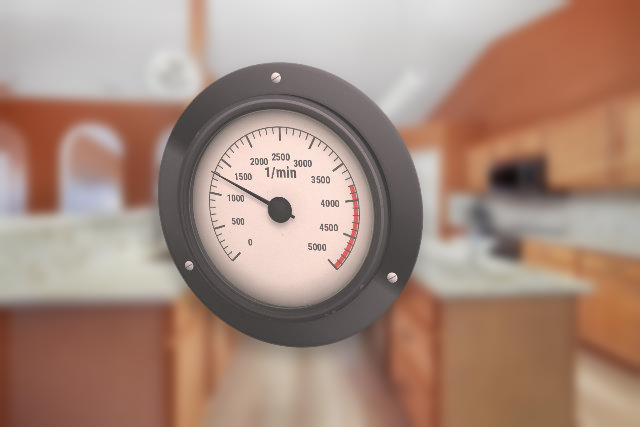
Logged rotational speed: 1300 rpm
